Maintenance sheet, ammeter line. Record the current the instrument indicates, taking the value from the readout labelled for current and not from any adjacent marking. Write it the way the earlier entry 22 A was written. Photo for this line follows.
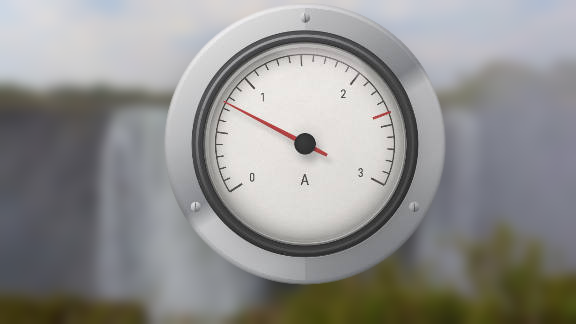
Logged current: 0.75 A
